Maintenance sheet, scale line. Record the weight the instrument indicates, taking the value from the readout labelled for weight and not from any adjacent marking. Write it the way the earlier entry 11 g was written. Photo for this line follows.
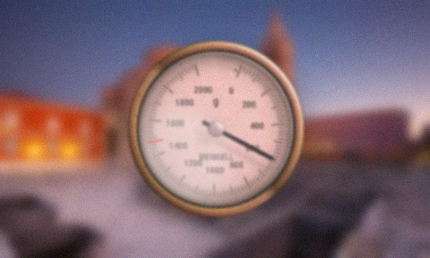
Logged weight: 600 g
